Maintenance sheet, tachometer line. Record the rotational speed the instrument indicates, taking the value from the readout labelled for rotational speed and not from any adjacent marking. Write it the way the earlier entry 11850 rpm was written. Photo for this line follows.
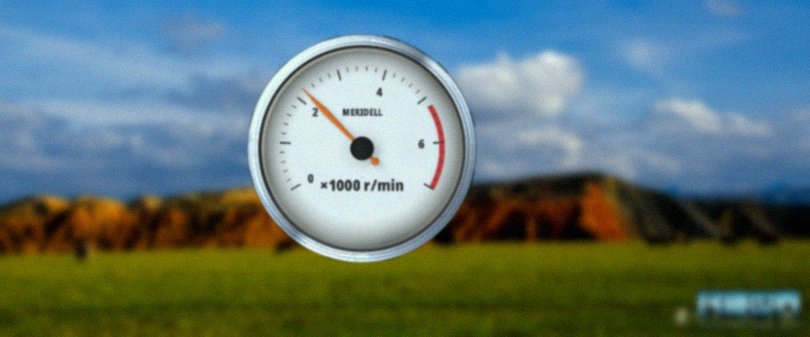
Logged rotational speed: 2200 rpm
